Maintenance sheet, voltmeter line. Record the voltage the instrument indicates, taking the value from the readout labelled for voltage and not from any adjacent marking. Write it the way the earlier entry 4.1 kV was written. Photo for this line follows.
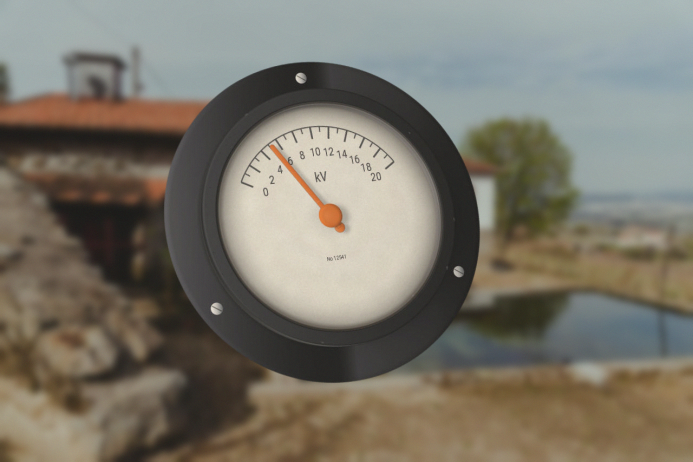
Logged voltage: 5 kV
